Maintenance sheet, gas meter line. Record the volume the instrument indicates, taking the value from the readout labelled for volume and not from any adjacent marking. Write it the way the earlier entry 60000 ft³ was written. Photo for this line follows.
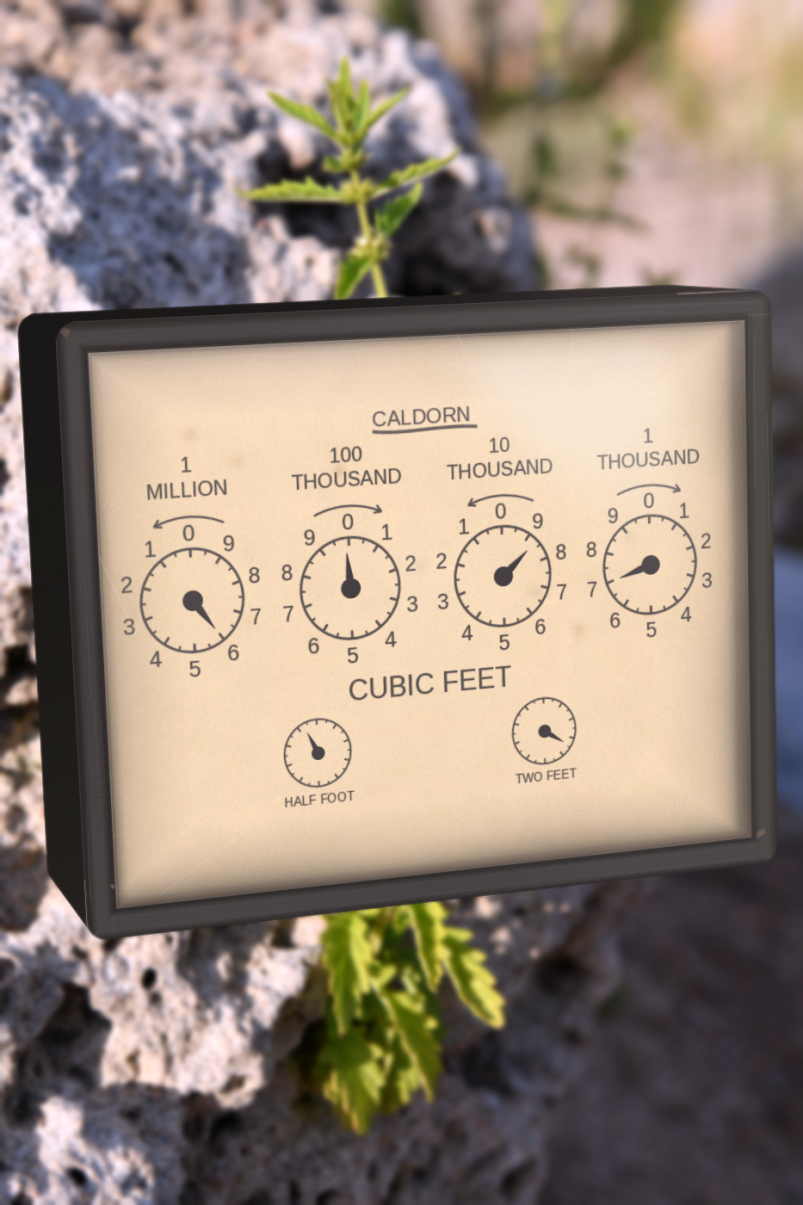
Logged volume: 598700 ft³
